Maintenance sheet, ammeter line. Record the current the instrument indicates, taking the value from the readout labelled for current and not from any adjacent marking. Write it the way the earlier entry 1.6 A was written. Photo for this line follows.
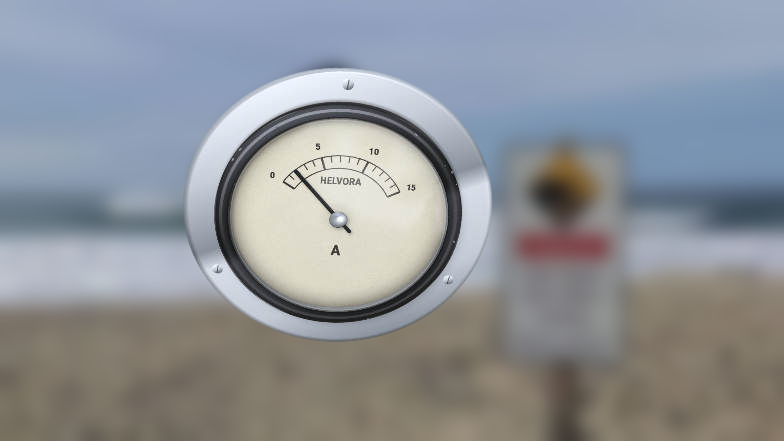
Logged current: 2 A
